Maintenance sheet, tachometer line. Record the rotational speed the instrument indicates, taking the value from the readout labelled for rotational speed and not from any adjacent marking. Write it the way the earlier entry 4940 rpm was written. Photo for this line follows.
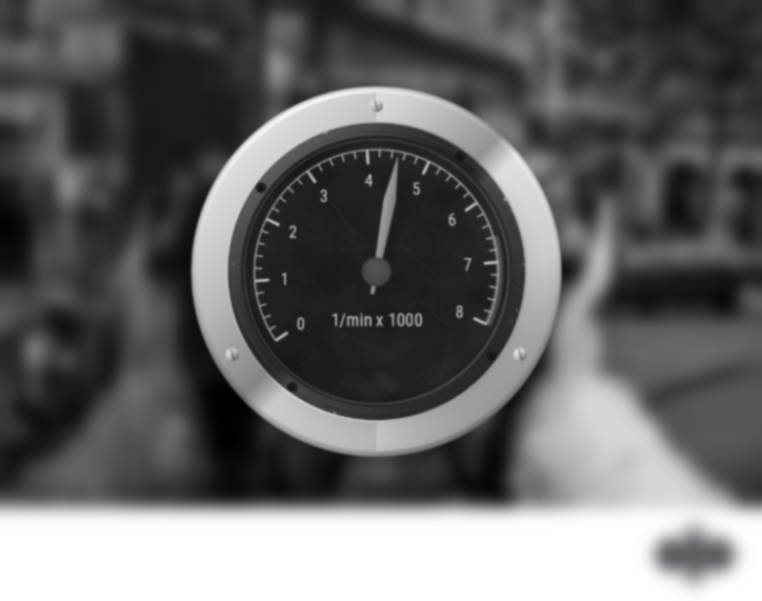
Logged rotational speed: 4500 rpm
